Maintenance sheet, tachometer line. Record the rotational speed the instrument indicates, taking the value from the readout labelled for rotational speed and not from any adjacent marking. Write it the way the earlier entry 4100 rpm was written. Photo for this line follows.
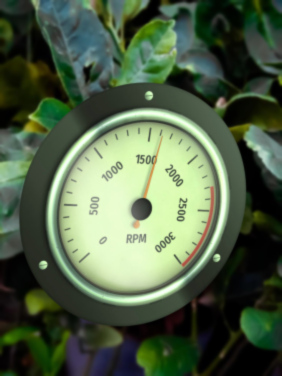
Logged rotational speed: 1600 rpm
